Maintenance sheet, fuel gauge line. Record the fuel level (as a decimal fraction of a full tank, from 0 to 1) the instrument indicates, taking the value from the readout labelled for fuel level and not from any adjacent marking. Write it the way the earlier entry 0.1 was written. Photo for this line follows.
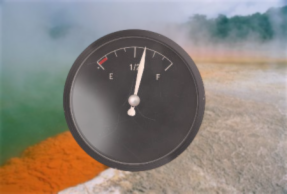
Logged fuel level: 0.625
